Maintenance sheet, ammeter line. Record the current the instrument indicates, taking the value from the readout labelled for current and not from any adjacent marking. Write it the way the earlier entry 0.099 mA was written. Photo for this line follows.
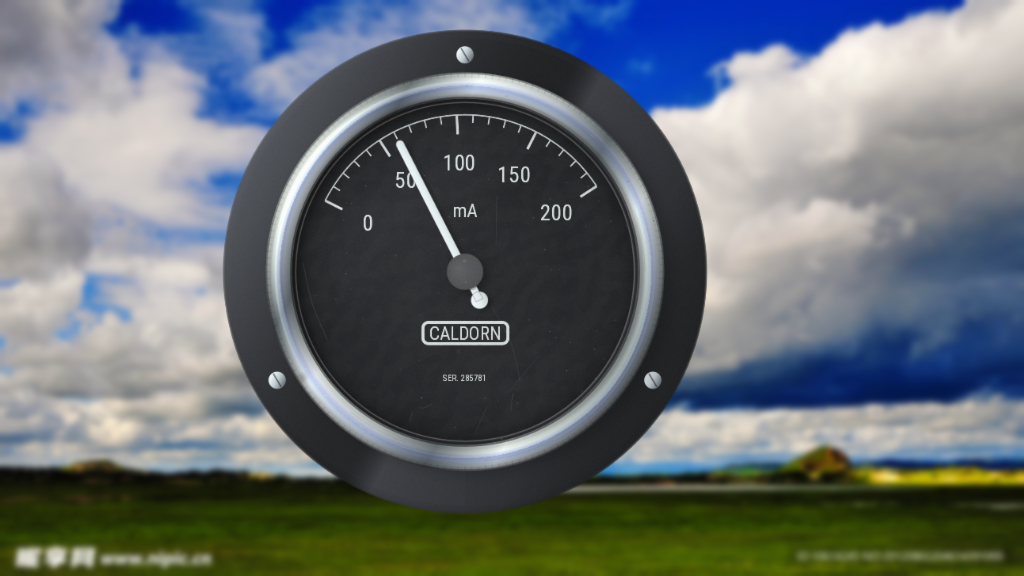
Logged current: 60 mA
